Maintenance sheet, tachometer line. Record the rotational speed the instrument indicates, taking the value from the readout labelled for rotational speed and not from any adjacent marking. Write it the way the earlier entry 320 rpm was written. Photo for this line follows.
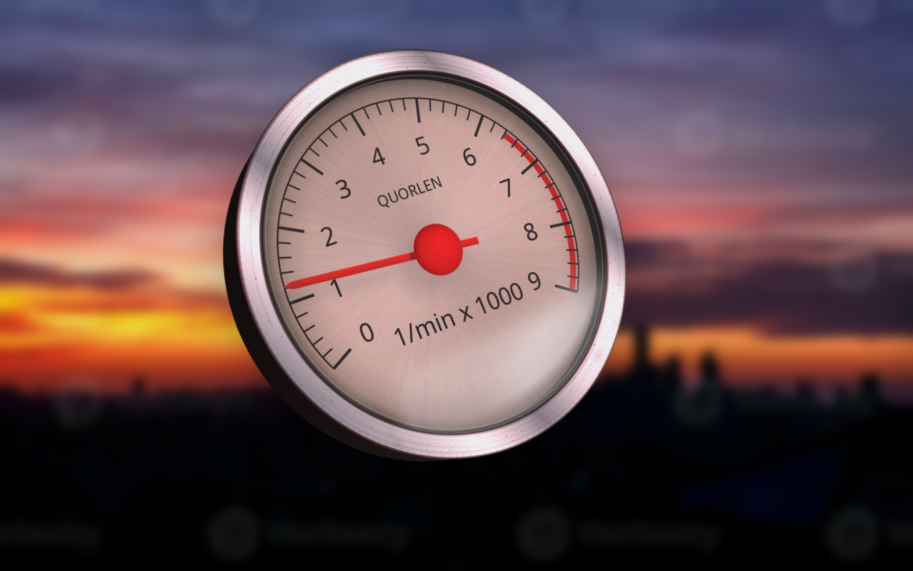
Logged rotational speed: 1200 rpm
